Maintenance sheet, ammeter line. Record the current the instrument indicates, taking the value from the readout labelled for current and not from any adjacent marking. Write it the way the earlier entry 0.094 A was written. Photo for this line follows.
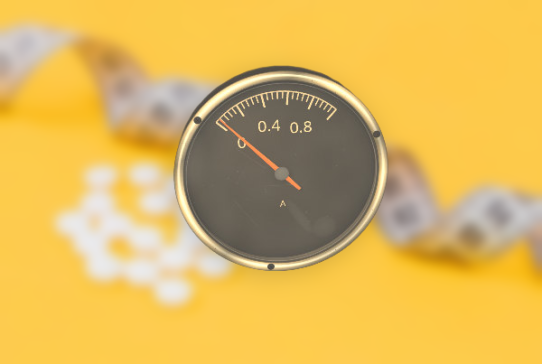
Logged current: 0.04 A
